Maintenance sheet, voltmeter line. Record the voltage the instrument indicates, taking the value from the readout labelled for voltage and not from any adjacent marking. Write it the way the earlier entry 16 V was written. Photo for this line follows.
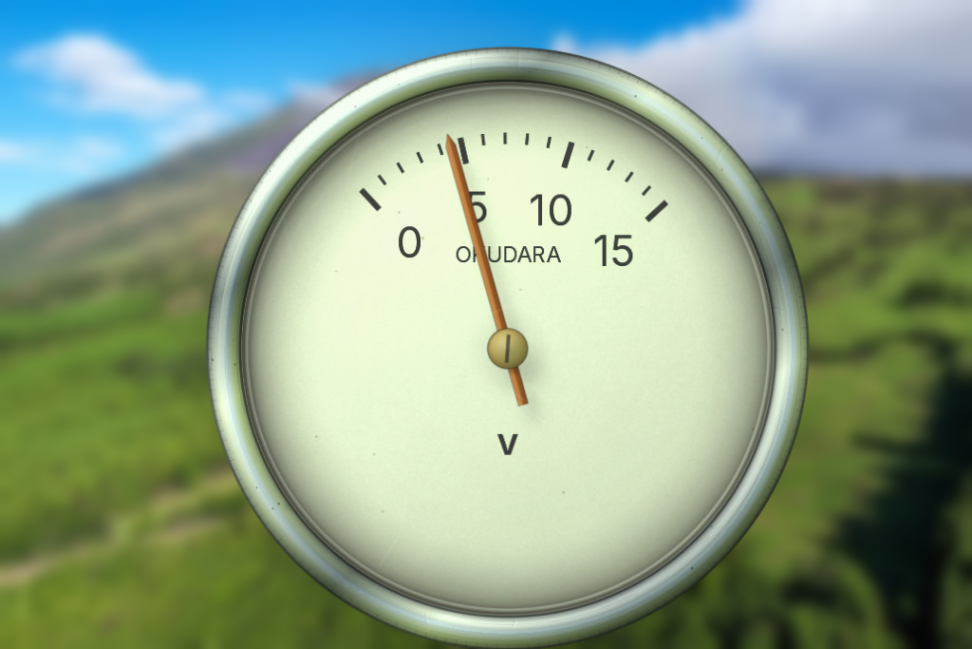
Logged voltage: 4.5 V
